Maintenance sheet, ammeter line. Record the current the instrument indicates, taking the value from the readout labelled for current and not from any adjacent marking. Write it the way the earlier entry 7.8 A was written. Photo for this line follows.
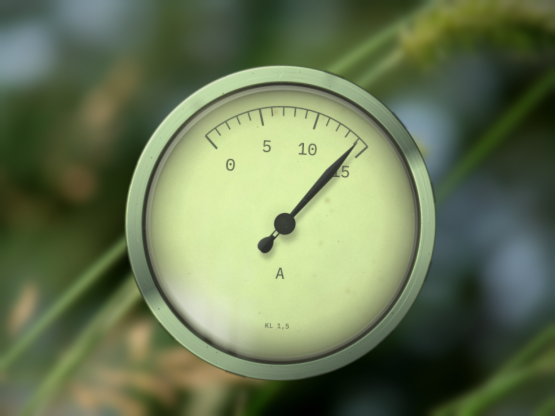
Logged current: 14 A
